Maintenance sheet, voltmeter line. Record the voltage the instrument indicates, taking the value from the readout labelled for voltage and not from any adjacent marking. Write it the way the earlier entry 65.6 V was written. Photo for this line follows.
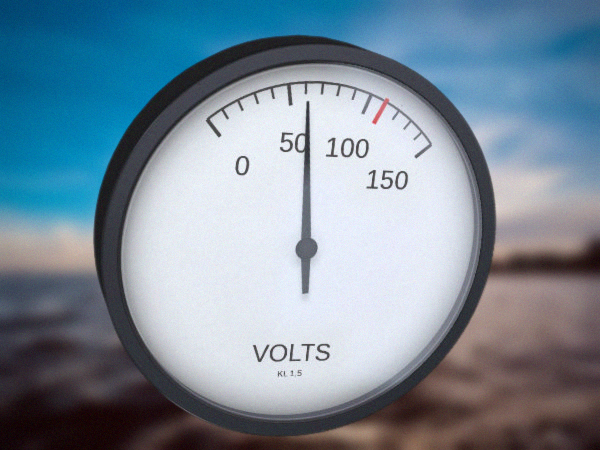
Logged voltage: 60 V
